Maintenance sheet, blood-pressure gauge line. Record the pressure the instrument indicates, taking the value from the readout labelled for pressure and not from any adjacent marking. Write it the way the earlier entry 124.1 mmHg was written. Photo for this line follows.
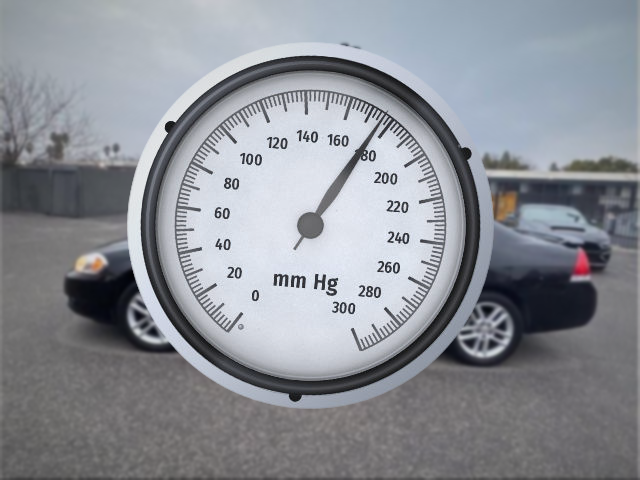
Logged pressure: 176 mmHg
